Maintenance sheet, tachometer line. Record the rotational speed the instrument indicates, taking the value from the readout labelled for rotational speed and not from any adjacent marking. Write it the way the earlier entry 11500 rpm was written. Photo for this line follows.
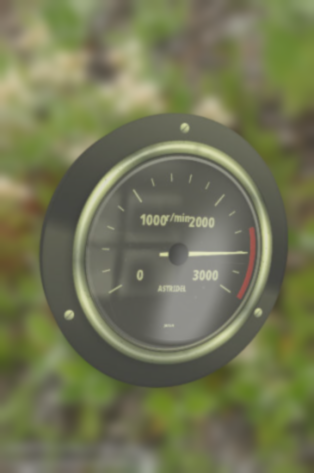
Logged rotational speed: 2600 rpm
